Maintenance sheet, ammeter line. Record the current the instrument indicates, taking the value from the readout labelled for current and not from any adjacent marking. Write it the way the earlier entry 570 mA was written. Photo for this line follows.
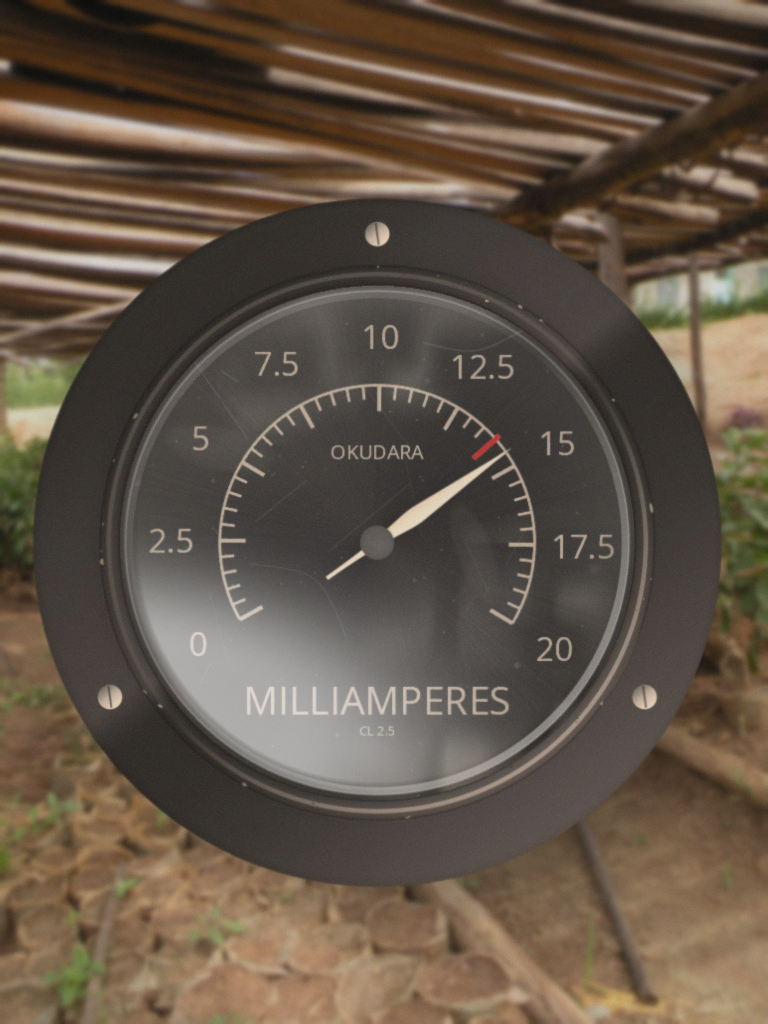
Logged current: 14.5 mA
